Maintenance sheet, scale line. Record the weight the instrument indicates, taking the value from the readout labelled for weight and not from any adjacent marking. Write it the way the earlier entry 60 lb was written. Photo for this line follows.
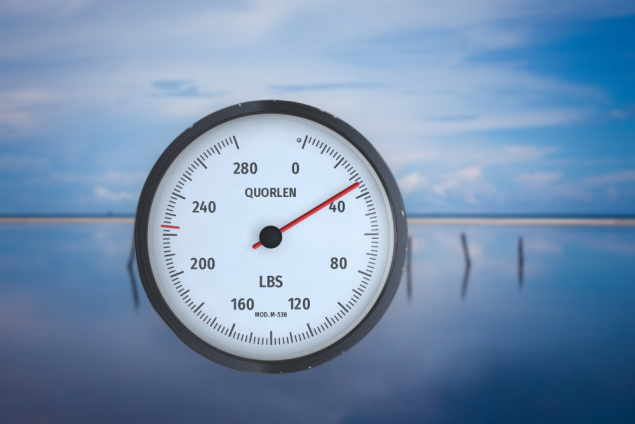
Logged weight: 34 lb
